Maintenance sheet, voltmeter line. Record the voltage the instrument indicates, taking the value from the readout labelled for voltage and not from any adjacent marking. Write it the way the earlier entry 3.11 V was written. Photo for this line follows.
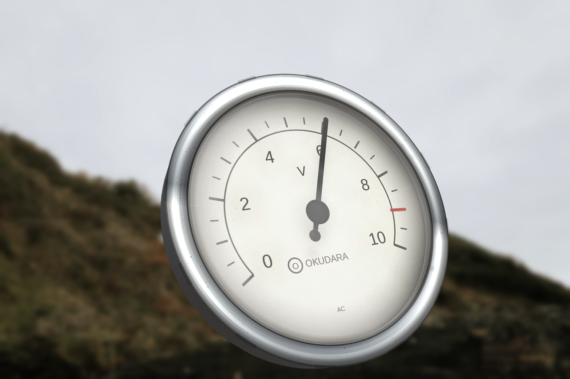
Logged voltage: 6 V
